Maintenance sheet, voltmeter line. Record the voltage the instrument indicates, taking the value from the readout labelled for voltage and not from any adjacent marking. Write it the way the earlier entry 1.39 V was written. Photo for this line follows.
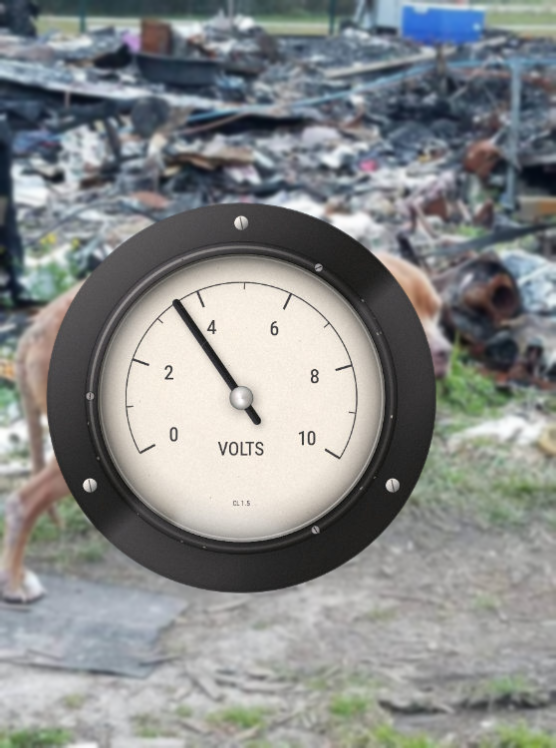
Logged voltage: 3.5 V
